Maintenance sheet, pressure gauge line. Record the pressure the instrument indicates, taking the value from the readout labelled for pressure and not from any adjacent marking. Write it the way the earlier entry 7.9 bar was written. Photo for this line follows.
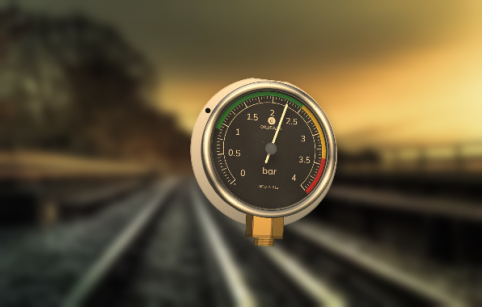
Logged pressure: 2.25 bar
